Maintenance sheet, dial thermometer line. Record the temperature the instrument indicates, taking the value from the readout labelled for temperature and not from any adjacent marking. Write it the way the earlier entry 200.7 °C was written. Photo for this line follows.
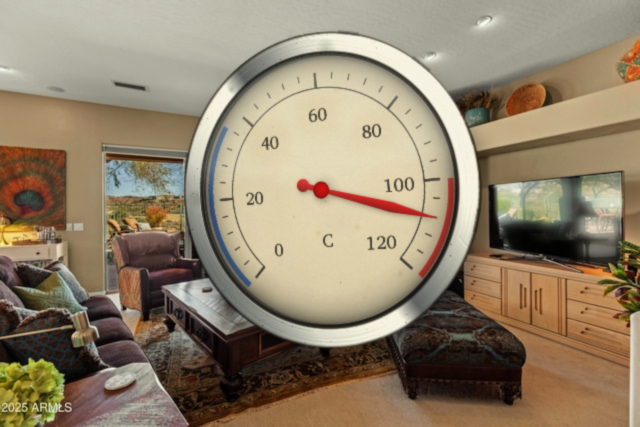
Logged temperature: 108 °C
